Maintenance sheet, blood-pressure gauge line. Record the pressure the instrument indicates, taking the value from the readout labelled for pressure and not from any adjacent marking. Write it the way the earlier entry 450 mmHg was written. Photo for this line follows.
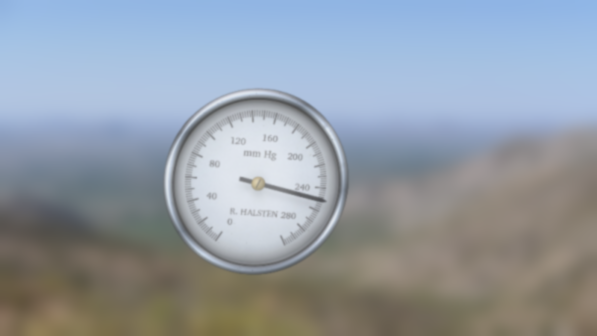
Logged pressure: 250 mmHg
